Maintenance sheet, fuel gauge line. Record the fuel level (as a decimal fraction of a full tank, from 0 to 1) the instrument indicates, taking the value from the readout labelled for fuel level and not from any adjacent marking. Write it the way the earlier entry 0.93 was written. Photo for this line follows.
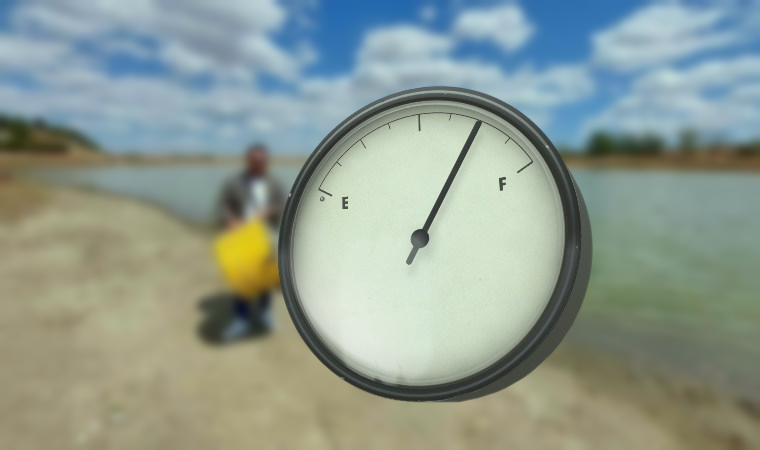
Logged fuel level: 0.75
